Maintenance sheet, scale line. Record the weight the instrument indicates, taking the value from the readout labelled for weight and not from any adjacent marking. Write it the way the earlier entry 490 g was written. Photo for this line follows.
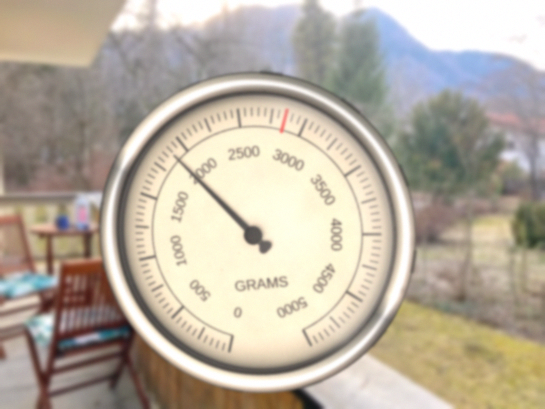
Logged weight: 1900 g
